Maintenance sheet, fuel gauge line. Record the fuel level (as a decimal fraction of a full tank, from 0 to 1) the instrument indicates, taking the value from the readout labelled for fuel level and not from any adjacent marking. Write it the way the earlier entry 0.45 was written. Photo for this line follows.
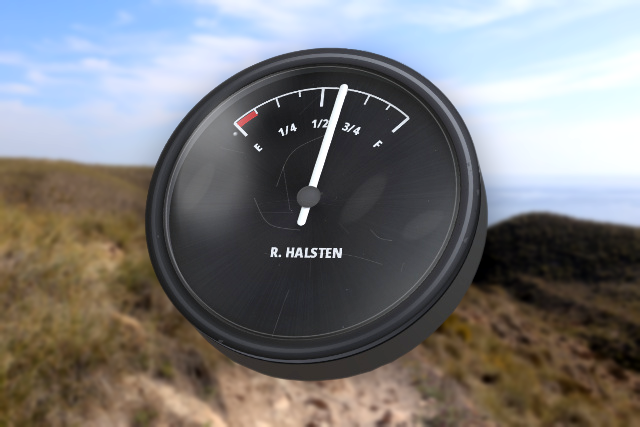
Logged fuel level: 0.625
